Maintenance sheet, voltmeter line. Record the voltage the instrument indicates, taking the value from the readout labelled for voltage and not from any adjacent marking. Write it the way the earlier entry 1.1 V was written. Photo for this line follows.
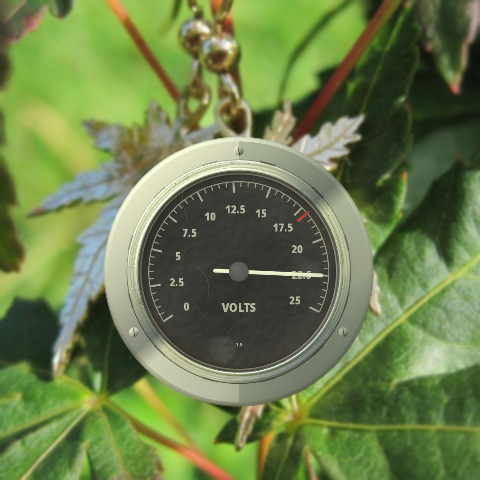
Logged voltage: 22.5 V
